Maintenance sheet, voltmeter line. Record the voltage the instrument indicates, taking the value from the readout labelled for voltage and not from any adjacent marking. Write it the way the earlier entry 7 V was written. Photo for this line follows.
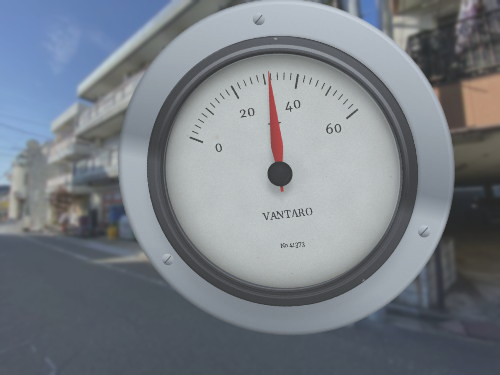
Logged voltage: 32 V
